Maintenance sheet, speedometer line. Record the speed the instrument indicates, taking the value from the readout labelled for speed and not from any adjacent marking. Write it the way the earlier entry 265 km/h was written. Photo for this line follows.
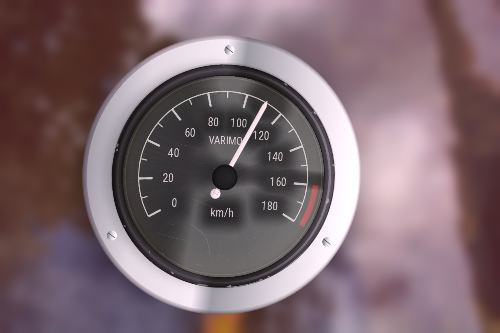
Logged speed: 110 km/h
